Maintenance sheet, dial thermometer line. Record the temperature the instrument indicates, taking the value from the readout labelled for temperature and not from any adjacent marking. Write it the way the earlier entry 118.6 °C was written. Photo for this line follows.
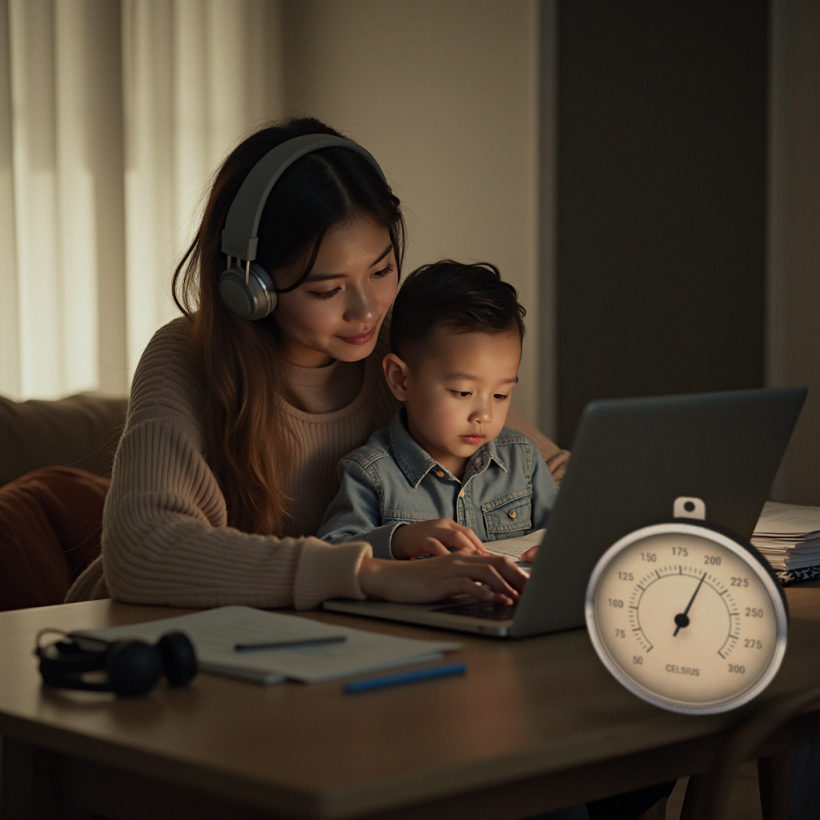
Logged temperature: 200 °C
